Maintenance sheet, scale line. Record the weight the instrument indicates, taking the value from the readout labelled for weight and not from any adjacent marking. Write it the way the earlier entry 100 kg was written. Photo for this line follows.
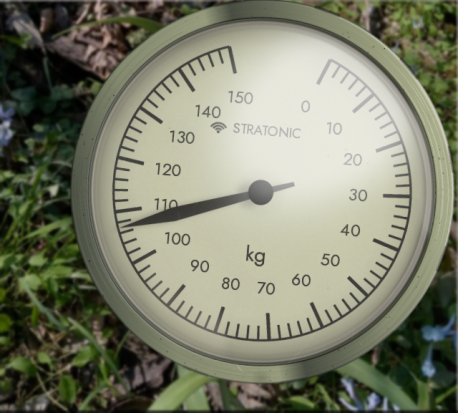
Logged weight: 107 kg
